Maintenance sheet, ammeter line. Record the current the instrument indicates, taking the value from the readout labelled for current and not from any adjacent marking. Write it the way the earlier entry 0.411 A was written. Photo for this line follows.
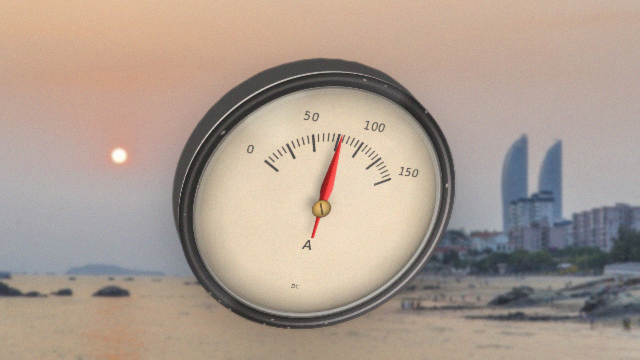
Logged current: 75 A
